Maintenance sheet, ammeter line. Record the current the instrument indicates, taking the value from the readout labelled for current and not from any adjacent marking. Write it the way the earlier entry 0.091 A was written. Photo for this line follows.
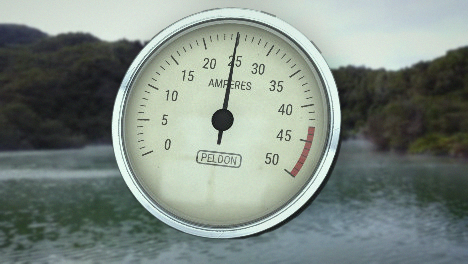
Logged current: 25 A
